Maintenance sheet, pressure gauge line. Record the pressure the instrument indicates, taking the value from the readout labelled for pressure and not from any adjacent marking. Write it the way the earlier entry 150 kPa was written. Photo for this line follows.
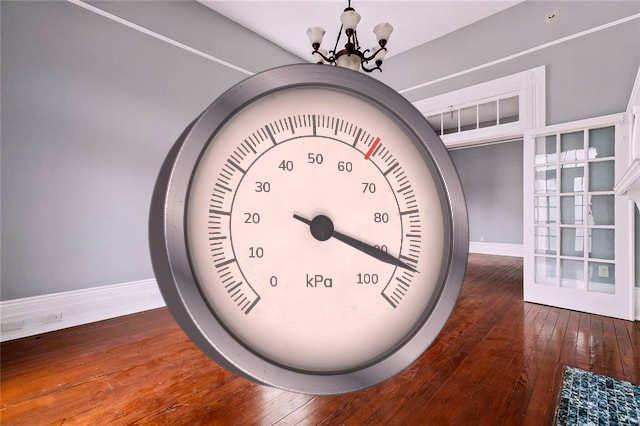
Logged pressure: 92 kPa
